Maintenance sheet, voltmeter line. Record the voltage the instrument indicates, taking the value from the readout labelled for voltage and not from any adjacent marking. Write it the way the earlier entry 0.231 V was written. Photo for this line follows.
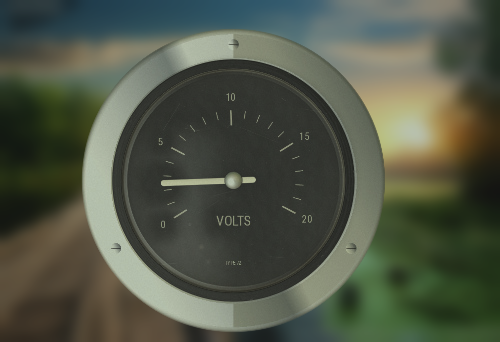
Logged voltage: 2.5 V
